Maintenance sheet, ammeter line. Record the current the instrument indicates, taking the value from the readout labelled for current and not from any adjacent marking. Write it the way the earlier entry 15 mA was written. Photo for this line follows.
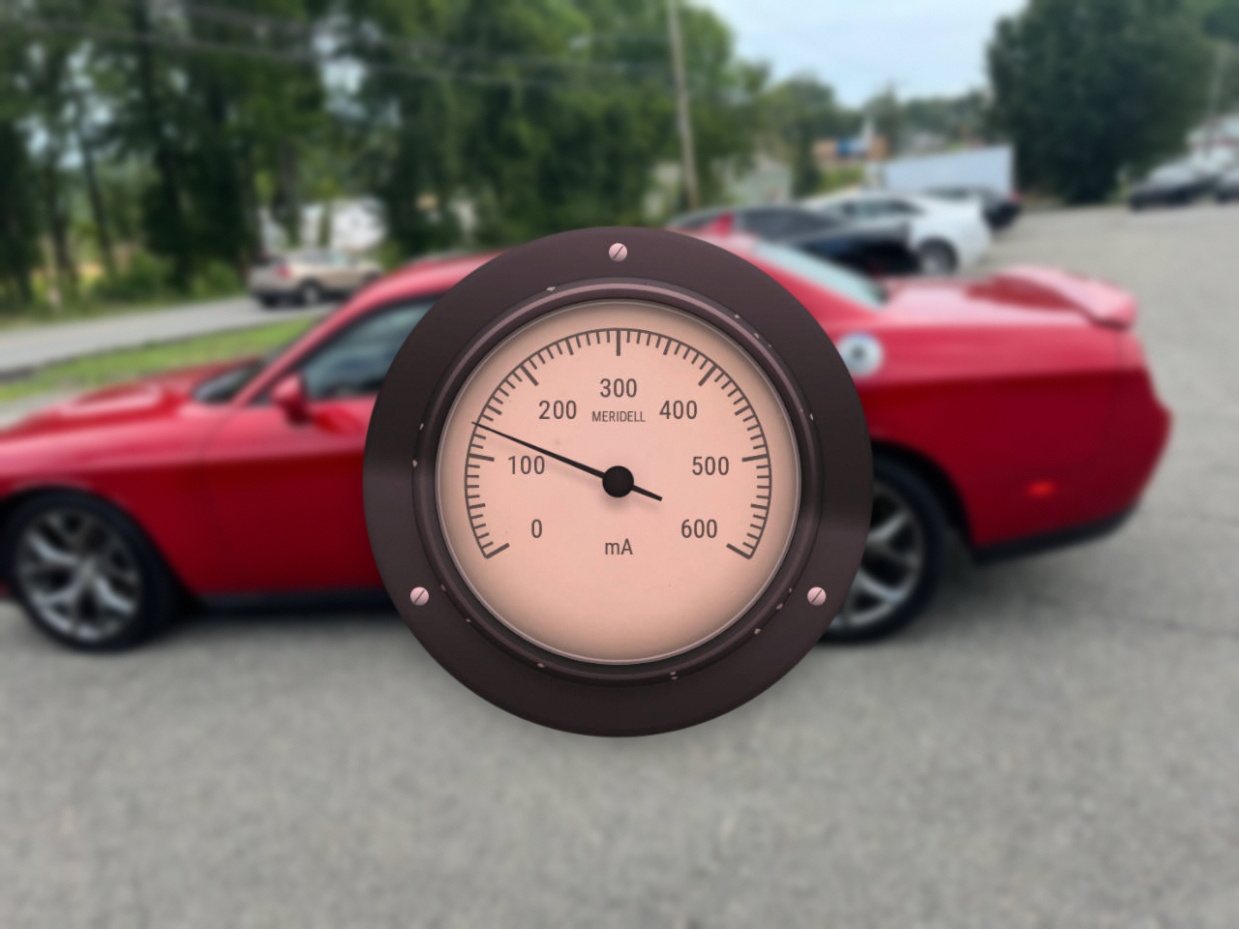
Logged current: 130 mA
